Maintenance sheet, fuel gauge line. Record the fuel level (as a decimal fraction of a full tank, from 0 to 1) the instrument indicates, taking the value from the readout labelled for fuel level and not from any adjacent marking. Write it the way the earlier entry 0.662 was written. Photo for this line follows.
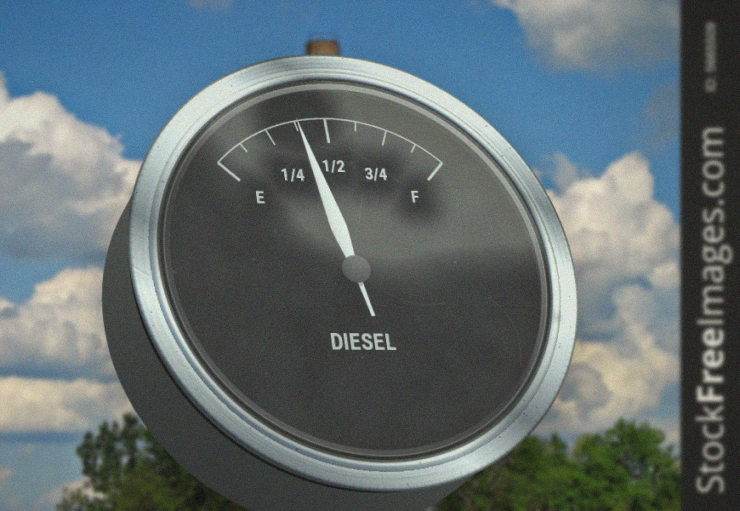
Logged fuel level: 0.375
